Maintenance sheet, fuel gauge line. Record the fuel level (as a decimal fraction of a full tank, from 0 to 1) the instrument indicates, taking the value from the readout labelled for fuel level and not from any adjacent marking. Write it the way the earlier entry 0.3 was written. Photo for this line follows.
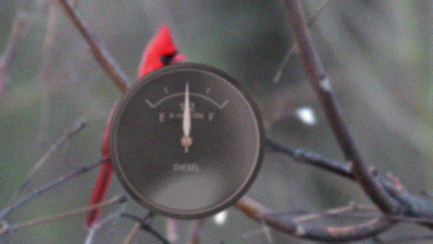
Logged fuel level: 0.5
